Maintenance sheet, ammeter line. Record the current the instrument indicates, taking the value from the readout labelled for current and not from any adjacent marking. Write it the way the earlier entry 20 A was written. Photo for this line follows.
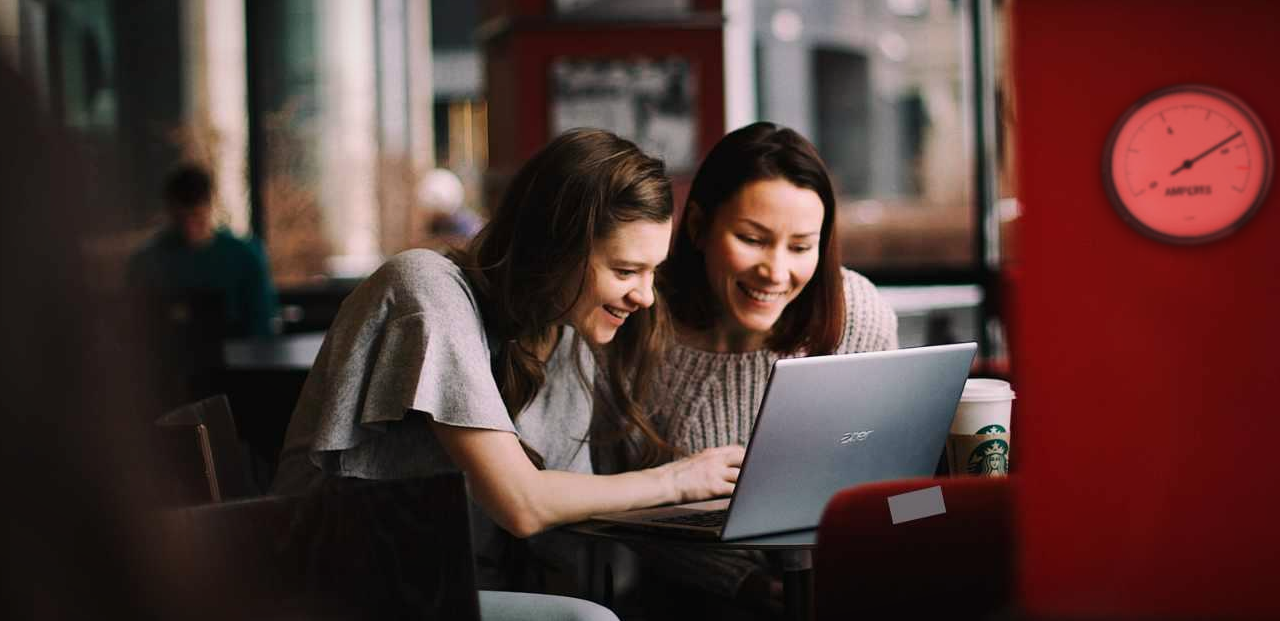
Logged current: 7.5 A
